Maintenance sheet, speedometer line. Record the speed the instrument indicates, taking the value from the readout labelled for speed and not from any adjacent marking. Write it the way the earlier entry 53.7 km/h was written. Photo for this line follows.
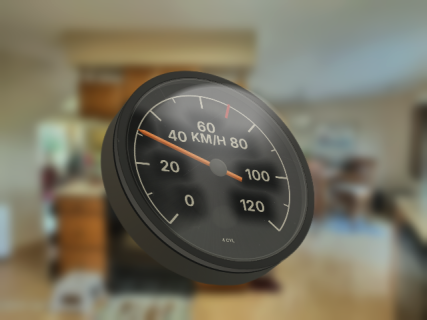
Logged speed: 30 km/h
